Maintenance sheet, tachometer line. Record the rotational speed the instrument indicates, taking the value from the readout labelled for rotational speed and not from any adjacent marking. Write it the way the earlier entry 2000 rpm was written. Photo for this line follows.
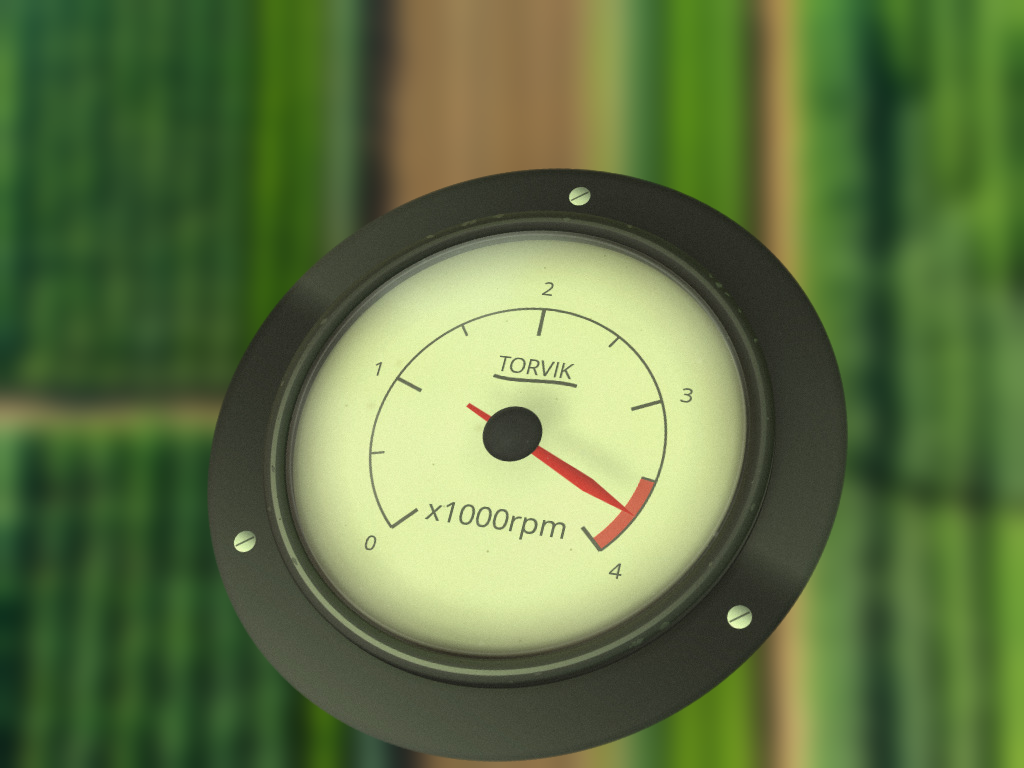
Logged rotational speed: 3750 rpm
